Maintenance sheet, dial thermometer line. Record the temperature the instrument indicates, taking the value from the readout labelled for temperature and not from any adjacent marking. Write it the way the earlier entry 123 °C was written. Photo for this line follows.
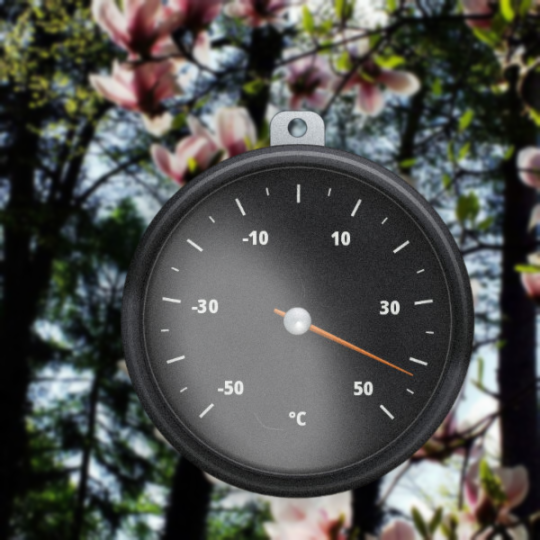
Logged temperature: 42.5 °C
